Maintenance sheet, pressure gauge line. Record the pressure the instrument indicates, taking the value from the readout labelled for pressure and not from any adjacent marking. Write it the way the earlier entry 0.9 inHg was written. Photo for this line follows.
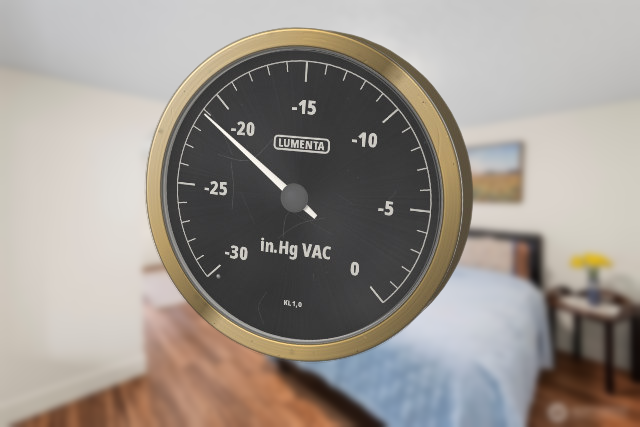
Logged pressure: -21 inHg
